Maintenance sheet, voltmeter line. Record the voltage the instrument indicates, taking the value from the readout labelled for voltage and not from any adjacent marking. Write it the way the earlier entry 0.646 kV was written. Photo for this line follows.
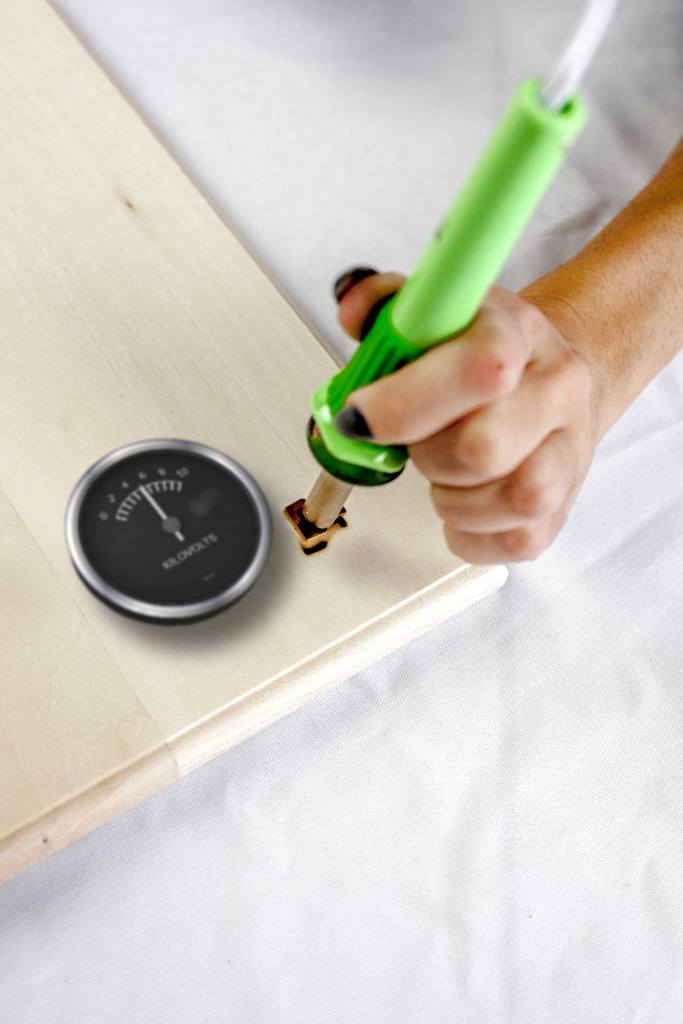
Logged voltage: 5 kV
